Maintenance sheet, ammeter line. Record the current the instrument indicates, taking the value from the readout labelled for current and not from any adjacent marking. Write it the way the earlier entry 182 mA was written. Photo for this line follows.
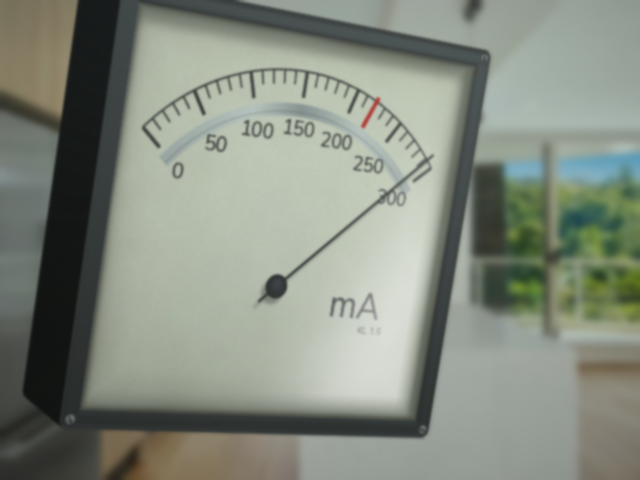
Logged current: 290 mA
